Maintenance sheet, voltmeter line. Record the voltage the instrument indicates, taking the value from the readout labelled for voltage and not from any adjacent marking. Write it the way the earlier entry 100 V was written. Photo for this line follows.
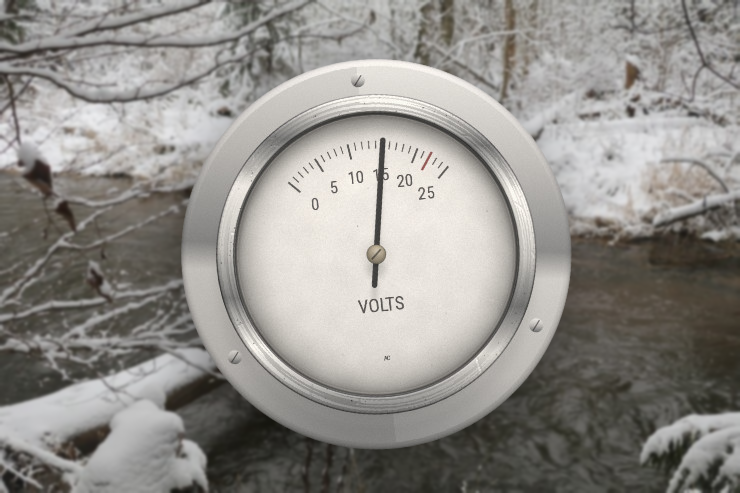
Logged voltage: 15 V
